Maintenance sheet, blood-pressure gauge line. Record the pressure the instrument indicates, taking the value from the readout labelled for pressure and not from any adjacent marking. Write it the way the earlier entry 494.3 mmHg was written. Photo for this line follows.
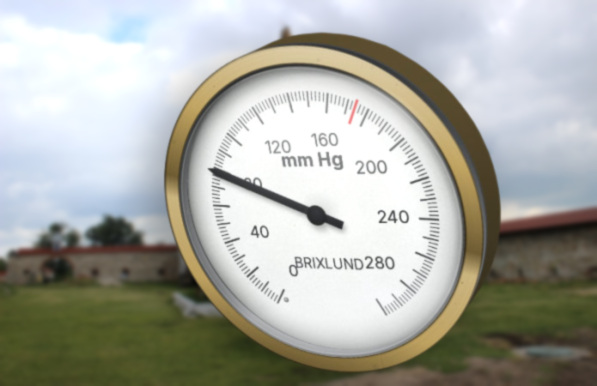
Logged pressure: 80 mmHg
